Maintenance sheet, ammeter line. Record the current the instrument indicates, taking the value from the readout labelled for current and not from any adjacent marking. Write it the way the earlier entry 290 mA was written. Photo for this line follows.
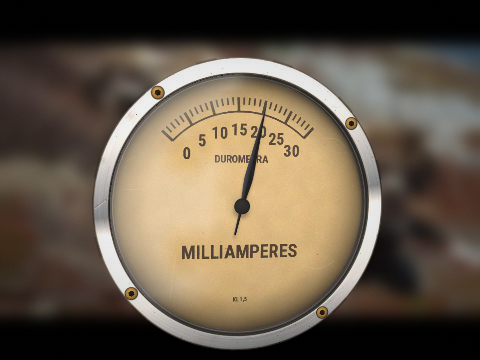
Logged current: 20 mA
